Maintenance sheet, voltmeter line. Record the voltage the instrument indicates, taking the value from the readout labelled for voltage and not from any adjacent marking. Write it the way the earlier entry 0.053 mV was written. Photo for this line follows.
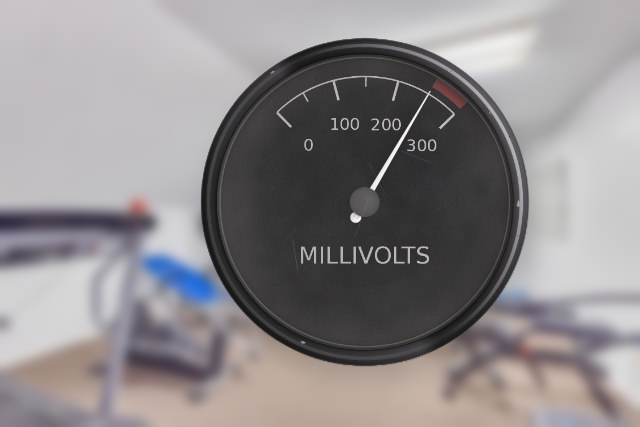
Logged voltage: 250 mV
